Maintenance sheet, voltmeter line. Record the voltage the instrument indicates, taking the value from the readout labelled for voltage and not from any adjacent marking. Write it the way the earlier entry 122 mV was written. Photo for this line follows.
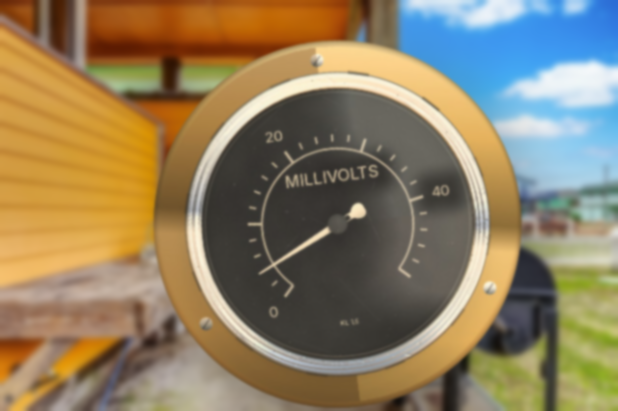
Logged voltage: 4 mV
